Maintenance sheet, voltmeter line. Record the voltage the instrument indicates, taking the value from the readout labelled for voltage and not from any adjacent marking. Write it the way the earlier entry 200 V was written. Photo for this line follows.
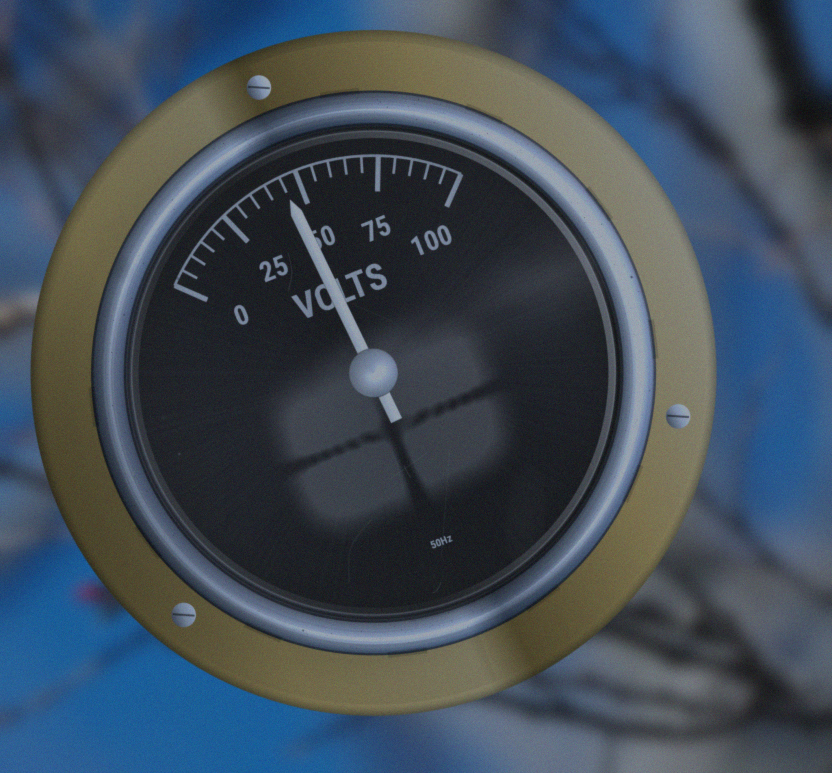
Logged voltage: 45 V
